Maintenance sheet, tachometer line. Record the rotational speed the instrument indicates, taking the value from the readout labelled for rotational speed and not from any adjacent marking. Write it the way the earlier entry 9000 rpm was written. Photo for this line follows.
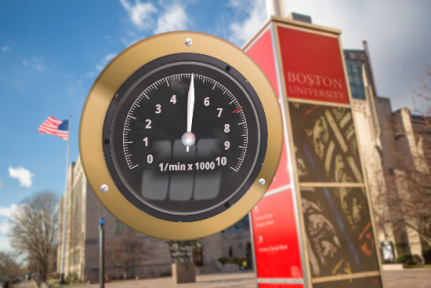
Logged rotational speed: 5000 rpm
